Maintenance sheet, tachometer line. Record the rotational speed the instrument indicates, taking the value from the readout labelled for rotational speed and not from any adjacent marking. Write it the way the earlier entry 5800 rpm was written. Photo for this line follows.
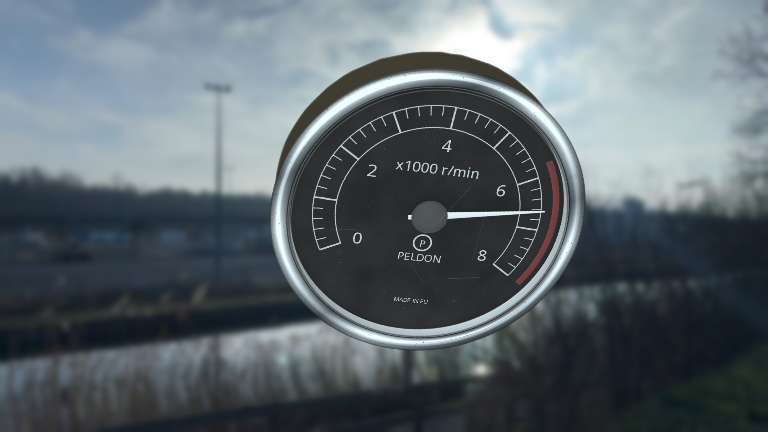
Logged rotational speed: 6600 rpm
